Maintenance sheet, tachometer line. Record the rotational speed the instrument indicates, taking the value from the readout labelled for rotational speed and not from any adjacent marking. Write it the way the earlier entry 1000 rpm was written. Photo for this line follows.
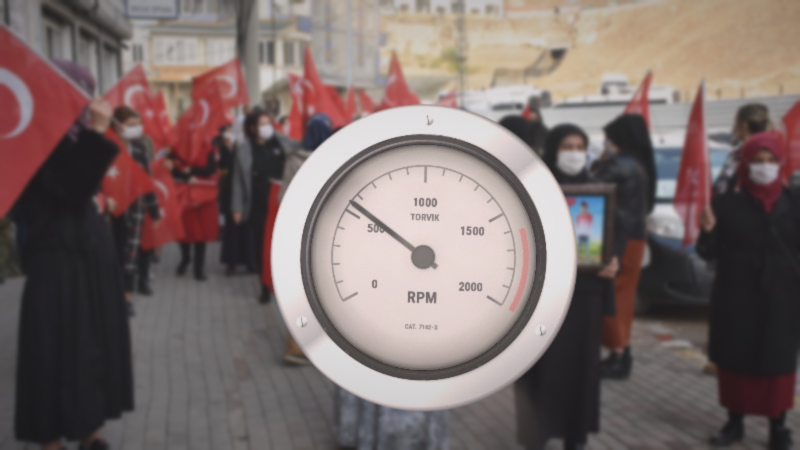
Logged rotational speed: 550 rpm
